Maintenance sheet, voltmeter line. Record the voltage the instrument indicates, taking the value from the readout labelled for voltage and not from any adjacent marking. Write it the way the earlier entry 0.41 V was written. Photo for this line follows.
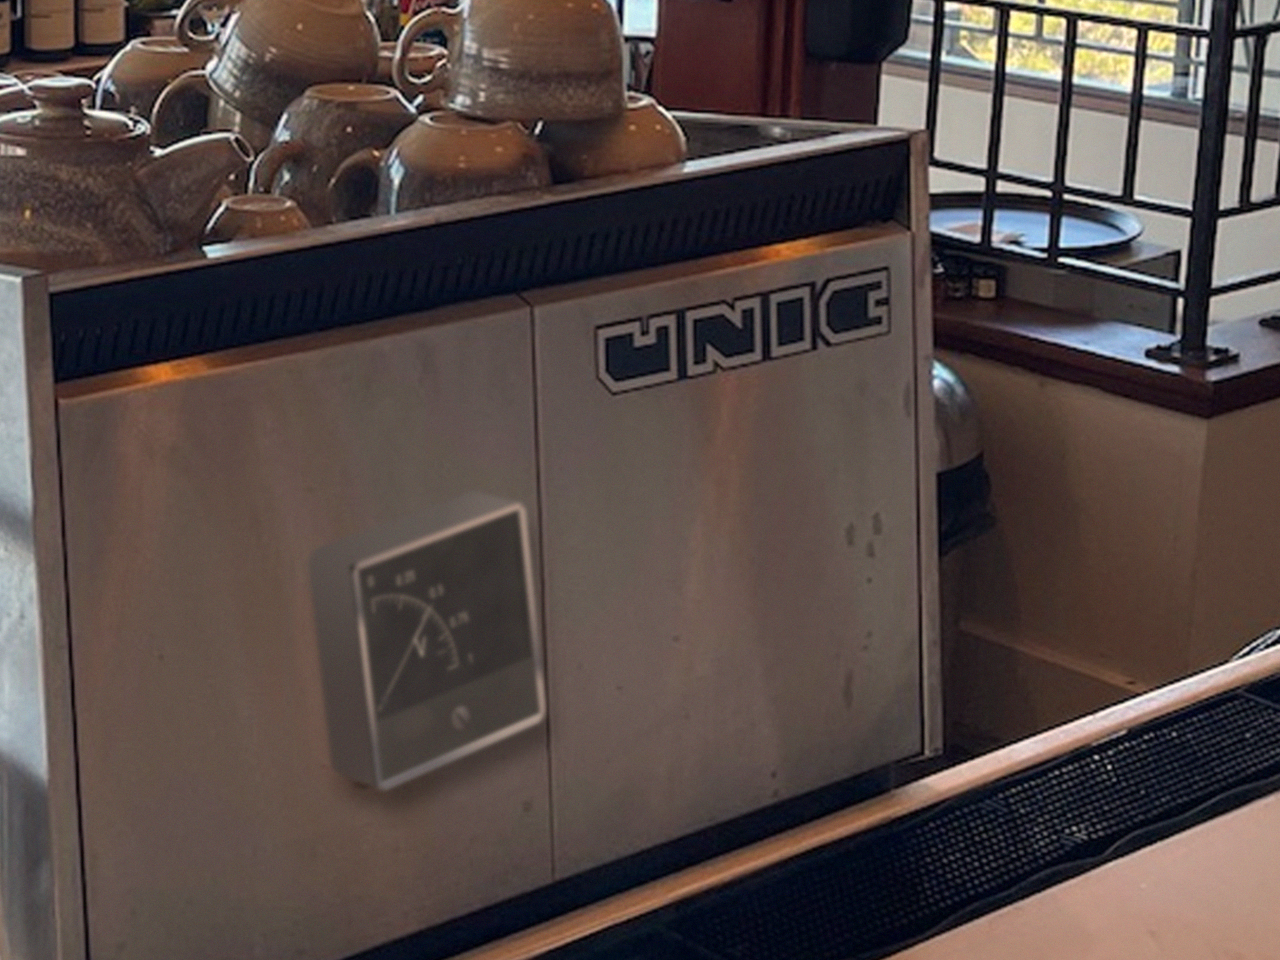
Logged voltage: 0.5 V
